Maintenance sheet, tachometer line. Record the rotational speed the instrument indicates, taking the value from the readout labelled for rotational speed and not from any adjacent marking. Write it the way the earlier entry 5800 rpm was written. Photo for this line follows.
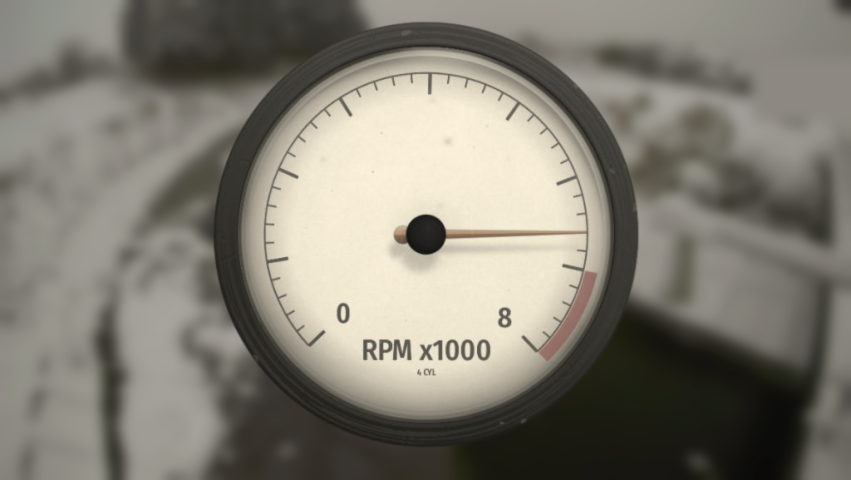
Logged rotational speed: 6600 rpm
